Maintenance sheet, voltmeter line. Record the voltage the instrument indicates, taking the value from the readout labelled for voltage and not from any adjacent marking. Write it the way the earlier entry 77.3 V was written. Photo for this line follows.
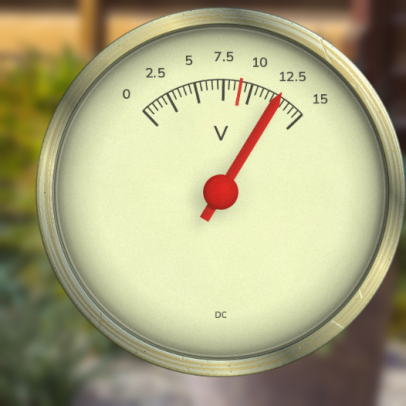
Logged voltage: 12.5 V
